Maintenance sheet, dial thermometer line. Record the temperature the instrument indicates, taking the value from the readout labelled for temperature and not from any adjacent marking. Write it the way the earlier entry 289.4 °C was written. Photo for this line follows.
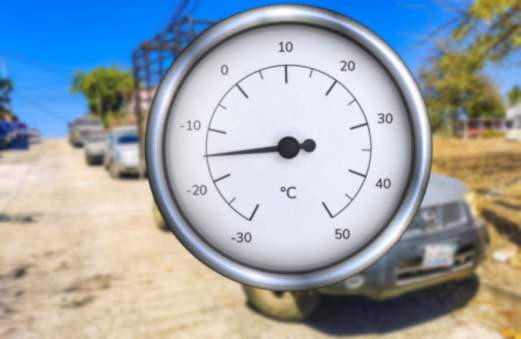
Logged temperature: -15 °C
